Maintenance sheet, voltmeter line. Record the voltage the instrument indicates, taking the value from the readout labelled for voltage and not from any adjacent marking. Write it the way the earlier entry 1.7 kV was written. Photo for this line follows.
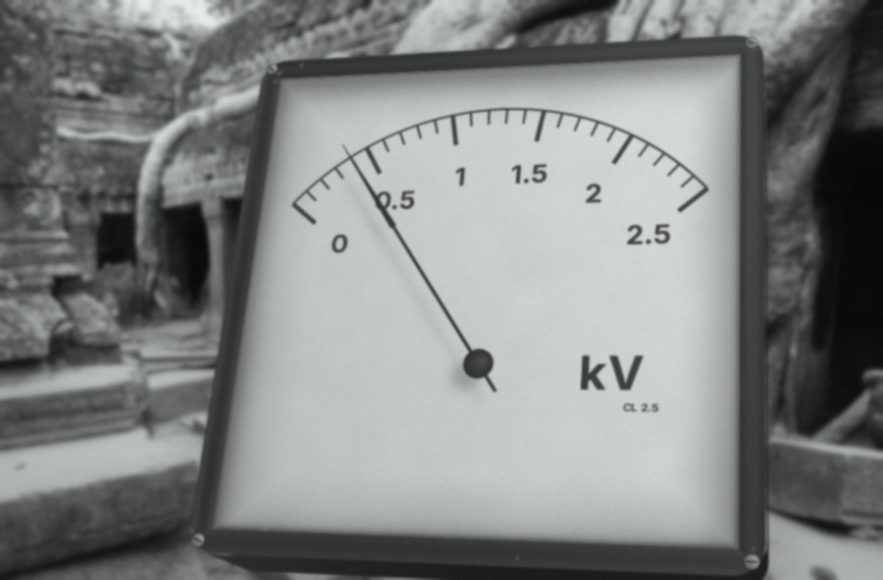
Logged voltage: 0.4 kV
